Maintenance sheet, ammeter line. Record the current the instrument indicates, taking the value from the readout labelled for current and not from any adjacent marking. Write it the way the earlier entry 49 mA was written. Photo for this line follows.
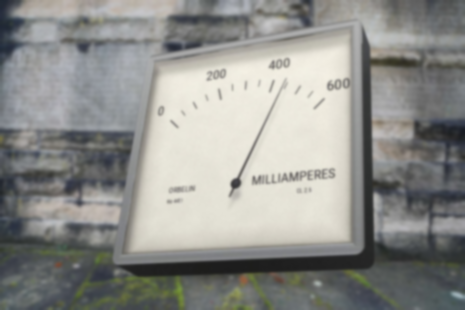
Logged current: 450 mA
